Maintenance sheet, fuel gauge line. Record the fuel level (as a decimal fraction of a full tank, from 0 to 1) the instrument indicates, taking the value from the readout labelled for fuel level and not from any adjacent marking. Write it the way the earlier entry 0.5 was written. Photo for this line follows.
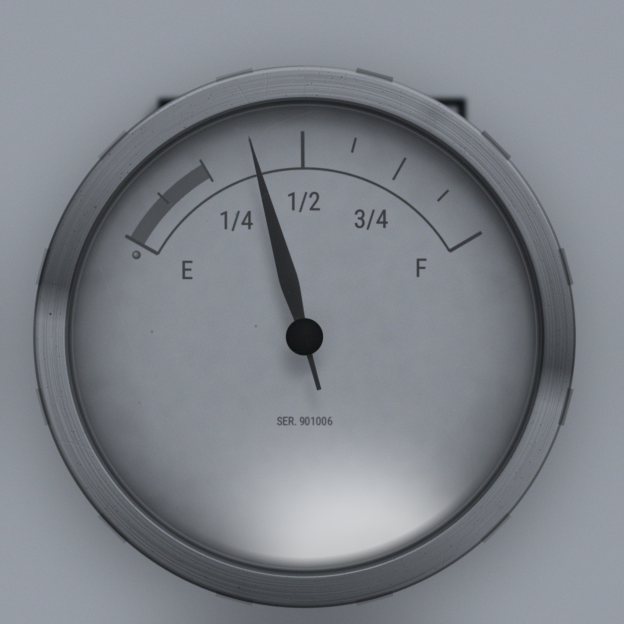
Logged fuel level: 0.375
